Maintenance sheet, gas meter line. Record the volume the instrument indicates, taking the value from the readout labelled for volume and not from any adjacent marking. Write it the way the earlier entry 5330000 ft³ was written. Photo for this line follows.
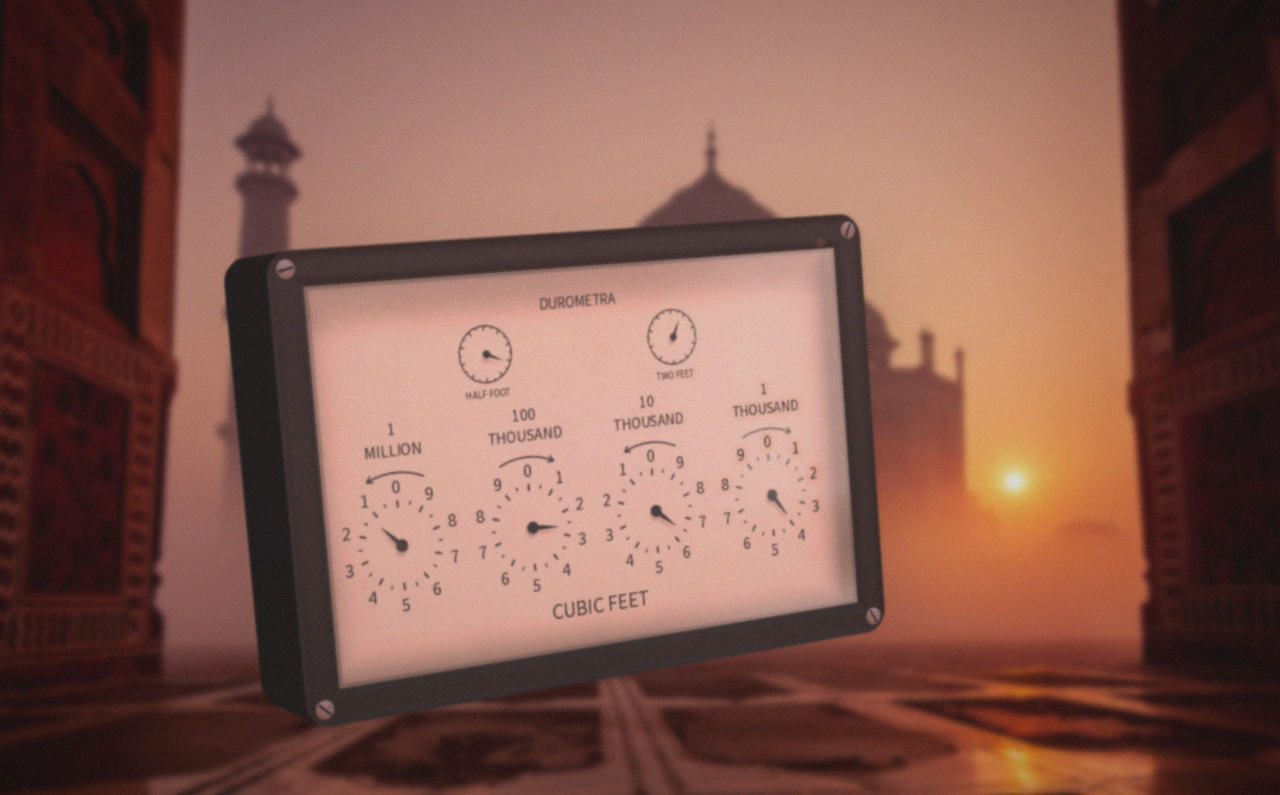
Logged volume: 126400 ft³
